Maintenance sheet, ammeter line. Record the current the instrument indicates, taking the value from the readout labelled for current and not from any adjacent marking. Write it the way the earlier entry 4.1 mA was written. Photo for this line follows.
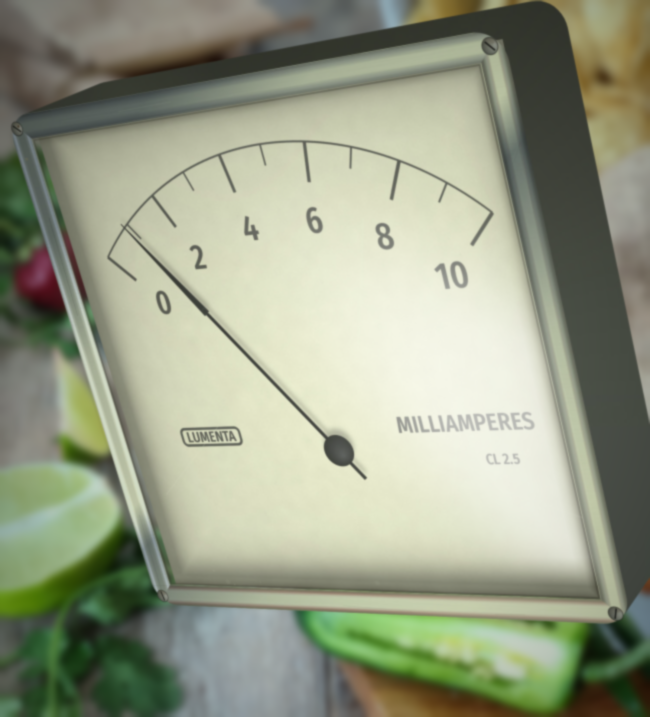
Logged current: 1 mA
